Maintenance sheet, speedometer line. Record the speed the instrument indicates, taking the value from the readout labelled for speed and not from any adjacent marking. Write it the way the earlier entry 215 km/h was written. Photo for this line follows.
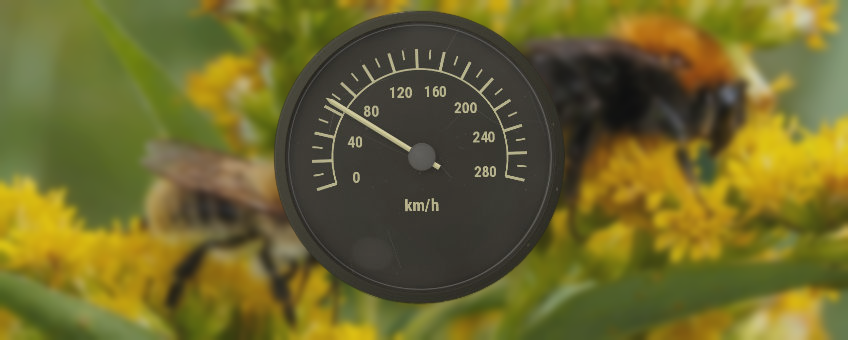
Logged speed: 65 km/h
